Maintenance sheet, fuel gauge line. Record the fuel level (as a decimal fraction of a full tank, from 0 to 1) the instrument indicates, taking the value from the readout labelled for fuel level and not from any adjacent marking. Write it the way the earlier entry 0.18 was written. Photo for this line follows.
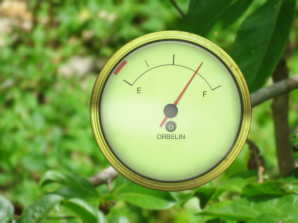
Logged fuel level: 0.75
